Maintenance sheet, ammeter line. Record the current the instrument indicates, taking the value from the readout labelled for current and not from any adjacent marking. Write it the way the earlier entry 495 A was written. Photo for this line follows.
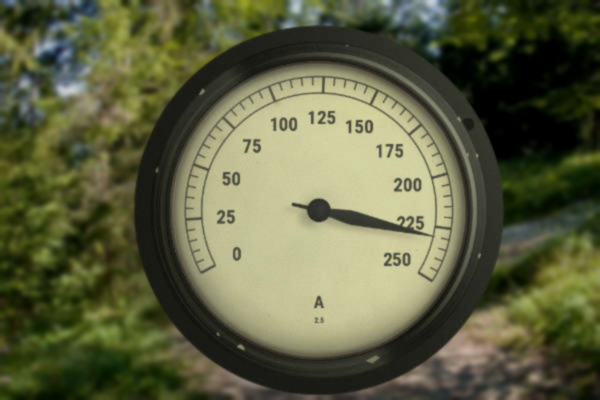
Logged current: 230 A
